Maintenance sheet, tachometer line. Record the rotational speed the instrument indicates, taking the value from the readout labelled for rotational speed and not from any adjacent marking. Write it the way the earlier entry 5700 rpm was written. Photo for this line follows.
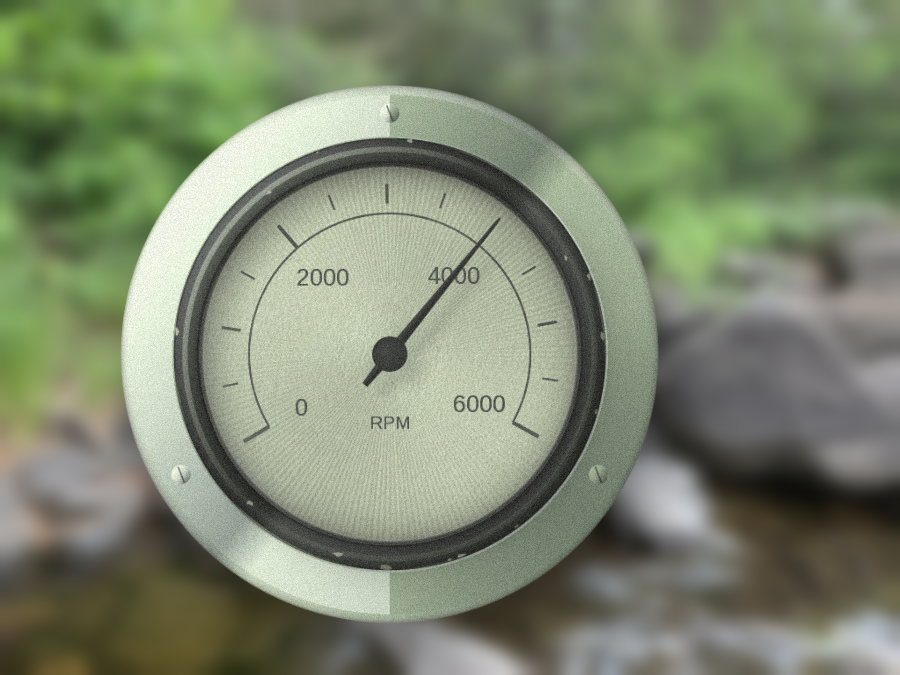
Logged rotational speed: 4000 rpm
